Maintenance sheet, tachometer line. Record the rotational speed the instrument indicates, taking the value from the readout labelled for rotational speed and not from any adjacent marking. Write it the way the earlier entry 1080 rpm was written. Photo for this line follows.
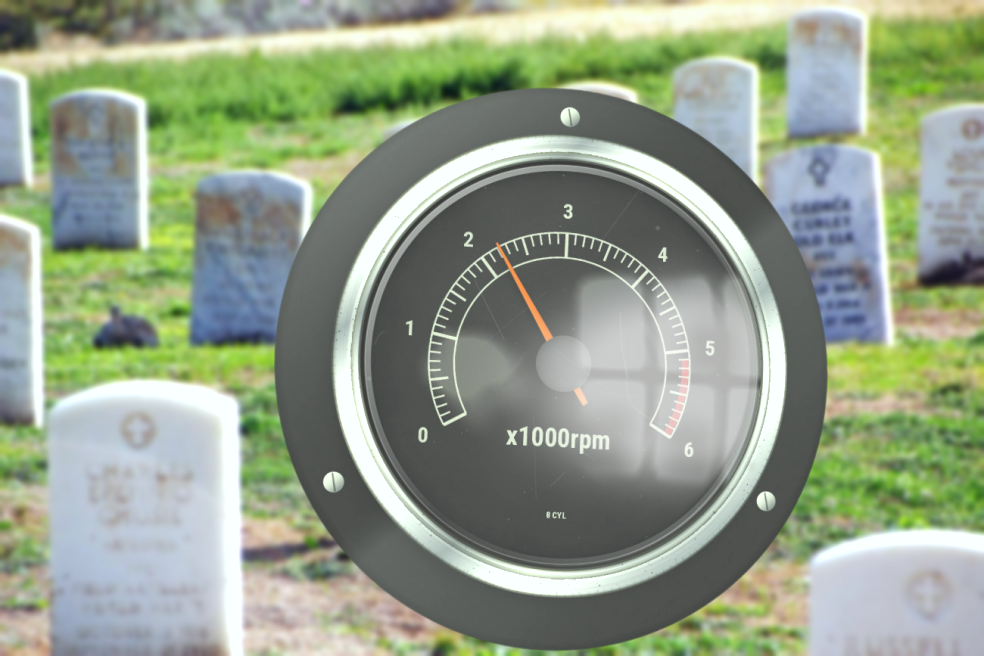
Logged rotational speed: 2200 rpm
